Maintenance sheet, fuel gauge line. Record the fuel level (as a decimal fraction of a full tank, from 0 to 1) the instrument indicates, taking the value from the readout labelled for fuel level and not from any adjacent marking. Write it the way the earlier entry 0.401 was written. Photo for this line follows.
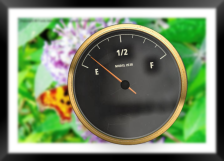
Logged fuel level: 0.125
